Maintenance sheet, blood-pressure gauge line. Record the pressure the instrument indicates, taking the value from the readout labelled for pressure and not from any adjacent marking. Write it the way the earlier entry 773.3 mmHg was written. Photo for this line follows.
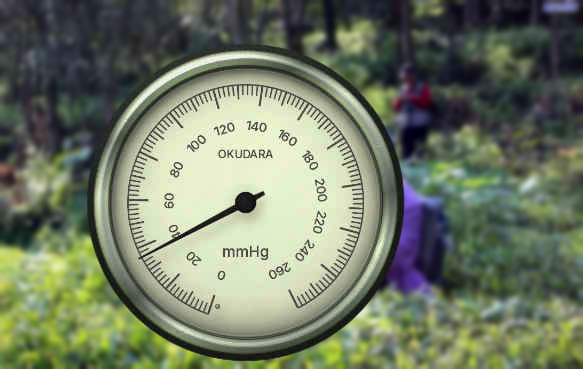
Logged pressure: 36 mmHg
